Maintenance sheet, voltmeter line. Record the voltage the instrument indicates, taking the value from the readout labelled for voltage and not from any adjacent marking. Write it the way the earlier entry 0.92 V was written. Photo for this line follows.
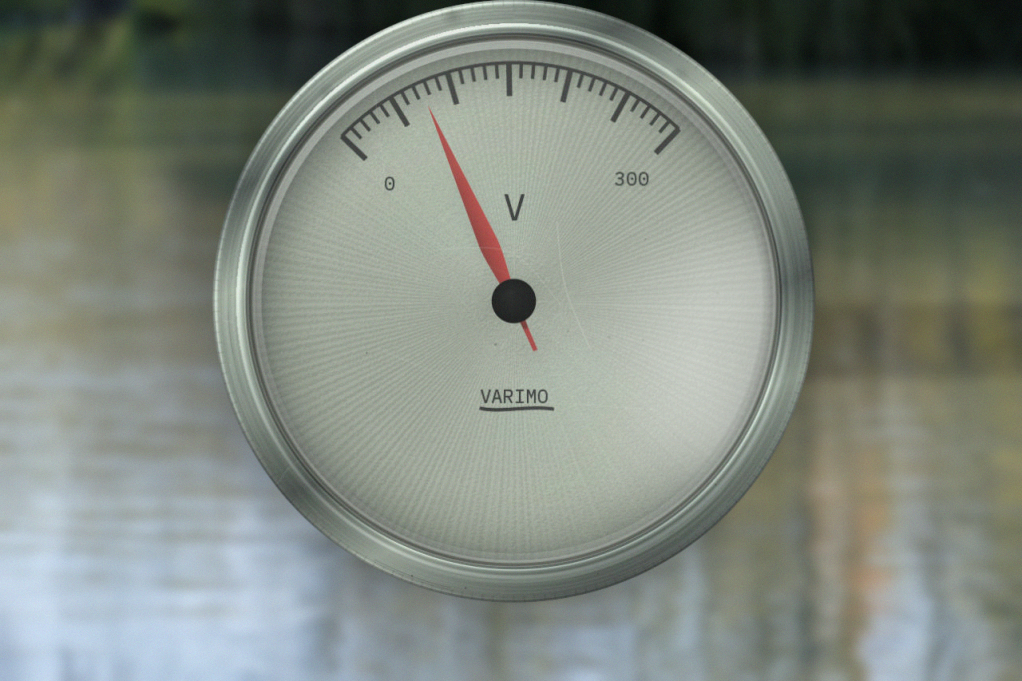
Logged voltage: 75 V
